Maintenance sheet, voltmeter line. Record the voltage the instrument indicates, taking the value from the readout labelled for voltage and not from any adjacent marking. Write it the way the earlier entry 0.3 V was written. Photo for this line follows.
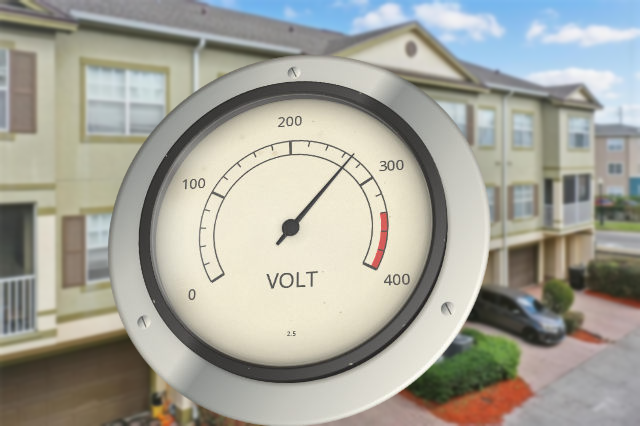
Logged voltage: 270 V
